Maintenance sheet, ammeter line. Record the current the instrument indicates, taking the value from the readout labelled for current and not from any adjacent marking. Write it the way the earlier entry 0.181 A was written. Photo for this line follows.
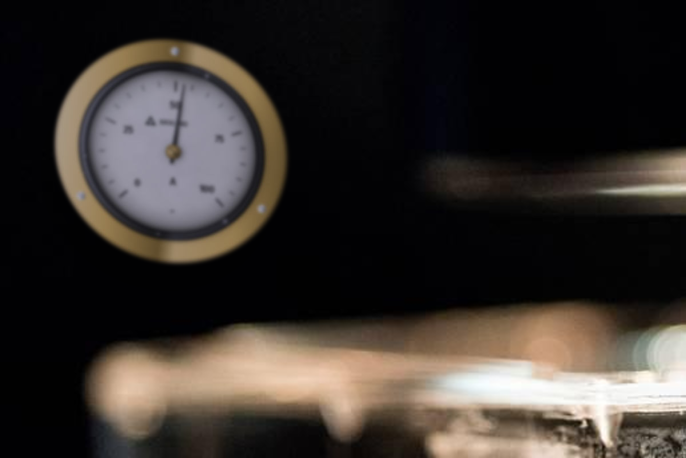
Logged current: 52.5 A
